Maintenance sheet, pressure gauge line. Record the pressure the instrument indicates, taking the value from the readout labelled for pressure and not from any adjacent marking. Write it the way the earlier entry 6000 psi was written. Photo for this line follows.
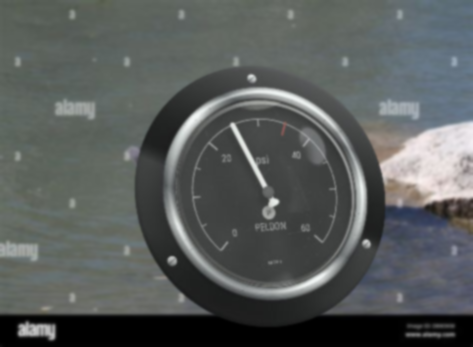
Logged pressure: 25 psi
